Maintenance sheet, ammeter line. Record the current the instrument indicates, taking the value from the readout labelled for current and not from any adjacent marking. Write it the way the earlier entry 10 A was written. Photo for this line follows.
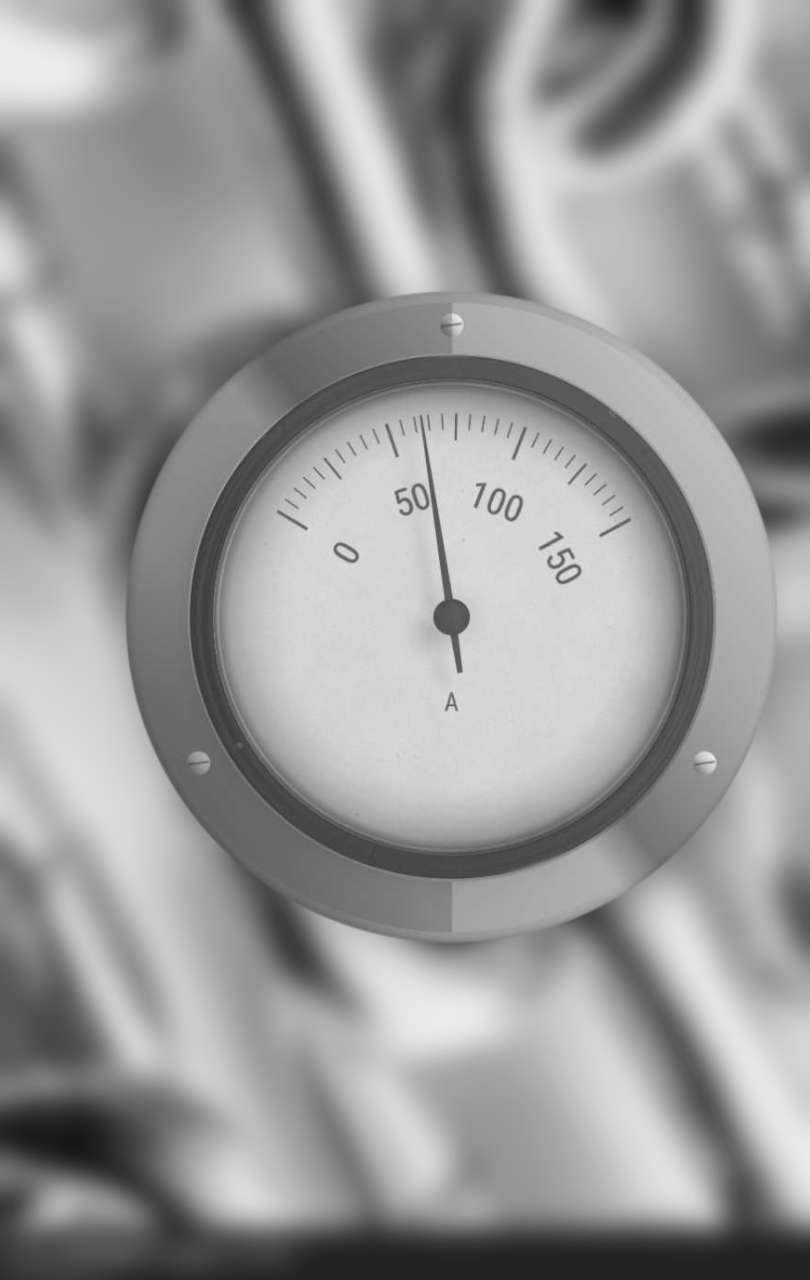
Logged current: 62.5 A
